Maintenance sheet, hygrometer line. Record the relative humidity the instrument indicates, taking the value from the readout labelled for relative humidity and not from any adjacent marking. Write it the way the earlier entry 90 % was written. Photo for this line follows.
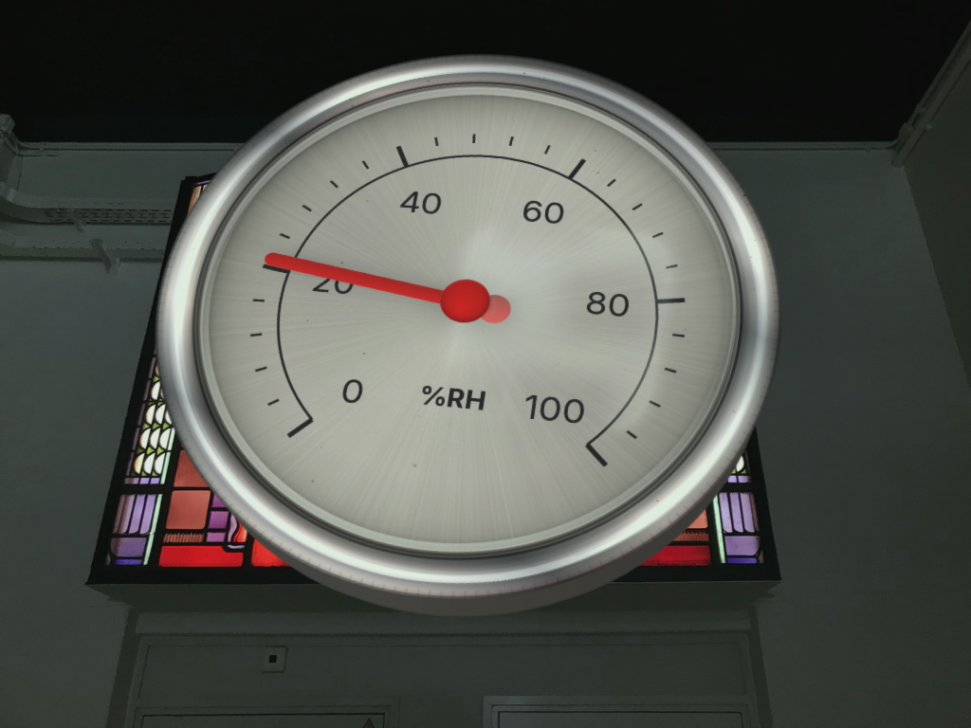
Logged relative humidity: 20 %
